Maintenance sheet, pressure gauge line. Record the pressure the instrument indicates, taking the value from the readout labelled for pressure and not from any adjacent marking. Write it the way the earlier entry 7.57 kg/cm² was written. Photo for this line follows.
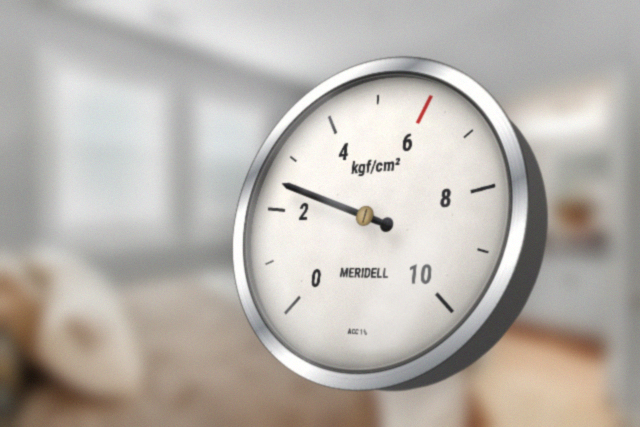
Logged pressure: 2.5 kg/cm²
